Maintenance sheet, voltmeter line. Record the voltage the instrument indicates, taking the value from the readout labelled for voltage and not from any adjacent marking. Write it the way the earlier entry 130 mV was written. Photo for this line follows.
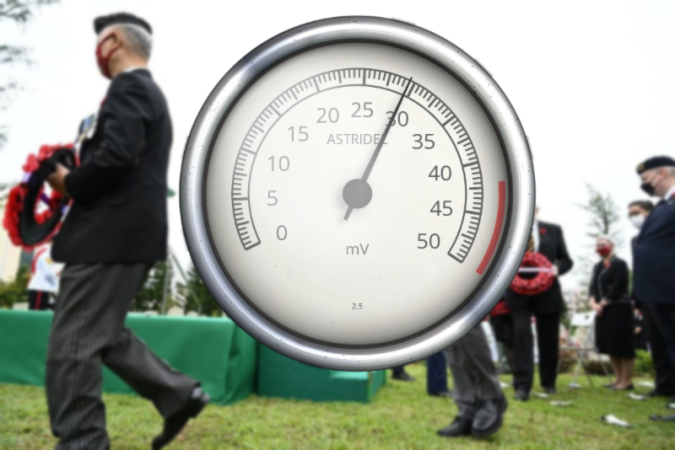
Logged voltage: 29.5 mV
